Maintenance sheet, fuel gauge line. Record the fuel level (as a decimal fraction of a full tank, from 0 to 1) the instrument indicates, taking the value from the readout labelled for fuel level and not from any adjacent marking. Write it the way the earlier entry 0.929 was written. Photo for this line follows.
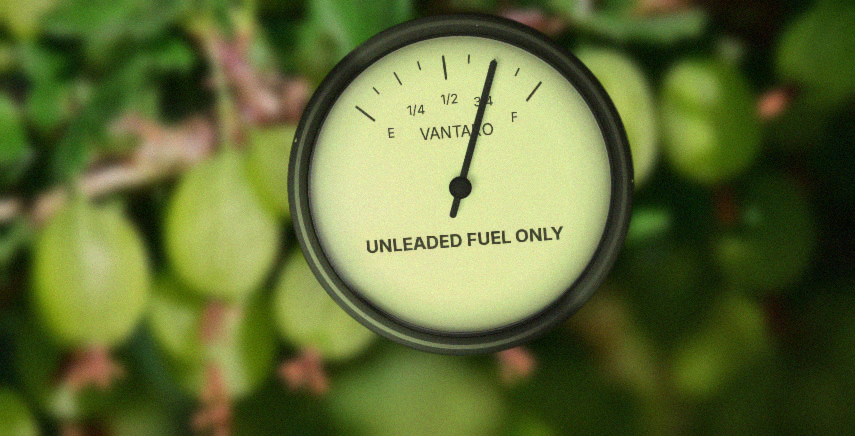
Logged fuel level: 0.75
